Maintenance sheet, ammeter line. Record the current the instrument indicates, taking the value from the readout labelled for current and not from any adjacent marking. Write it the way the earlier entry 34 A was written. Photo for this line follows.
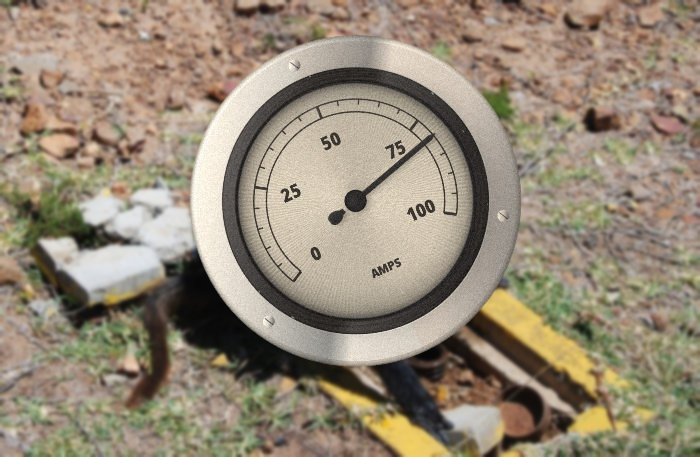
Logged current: 80 A
